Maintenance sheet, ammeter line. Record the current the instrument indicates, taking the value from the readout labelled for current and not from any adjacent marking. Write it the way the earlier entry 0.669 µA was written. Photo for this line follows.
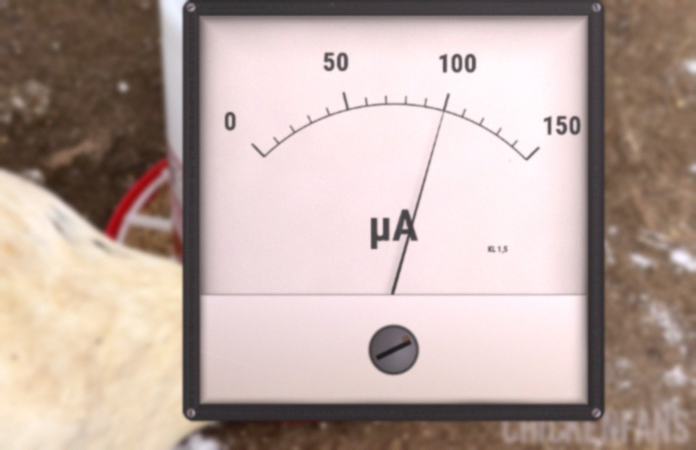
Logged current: 100 µA
